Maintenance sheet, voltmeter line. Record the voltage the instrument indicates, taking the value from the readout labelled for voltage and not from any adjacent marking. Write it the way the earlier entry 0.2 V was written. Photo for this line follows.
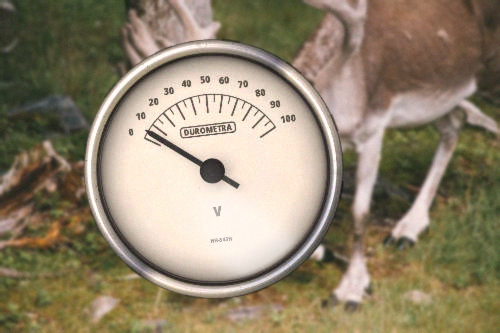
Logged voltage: 5 V
